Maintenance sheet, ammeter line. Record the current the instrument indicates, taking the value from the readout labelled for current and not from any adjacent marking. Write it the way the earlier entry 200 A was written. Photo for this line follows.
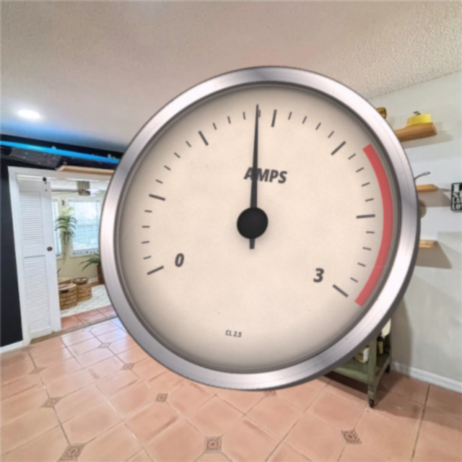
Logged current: 1.4 A
